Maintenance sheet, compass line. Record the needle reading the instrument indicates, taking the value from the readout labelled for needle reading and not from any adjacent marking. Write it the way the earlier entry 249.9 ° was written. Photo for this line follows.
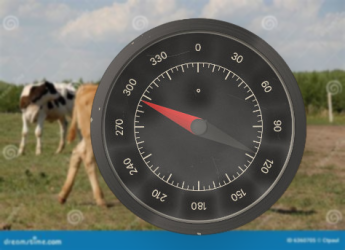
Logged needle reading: 295 °
